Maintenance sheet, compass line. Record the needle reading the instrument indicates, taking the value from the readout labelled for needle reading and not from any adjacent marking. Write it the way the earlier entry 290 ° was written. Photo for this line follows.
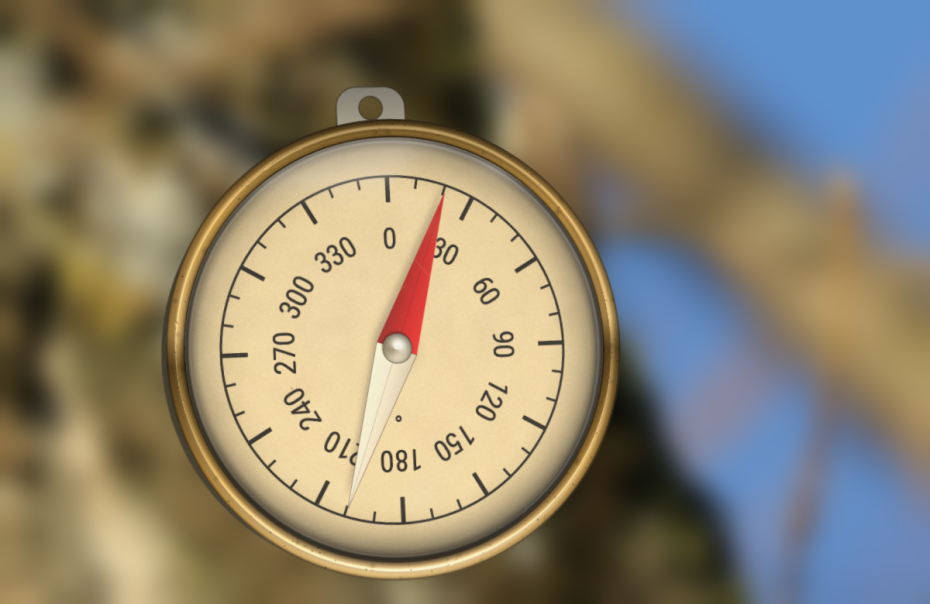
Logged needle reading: 20 °
